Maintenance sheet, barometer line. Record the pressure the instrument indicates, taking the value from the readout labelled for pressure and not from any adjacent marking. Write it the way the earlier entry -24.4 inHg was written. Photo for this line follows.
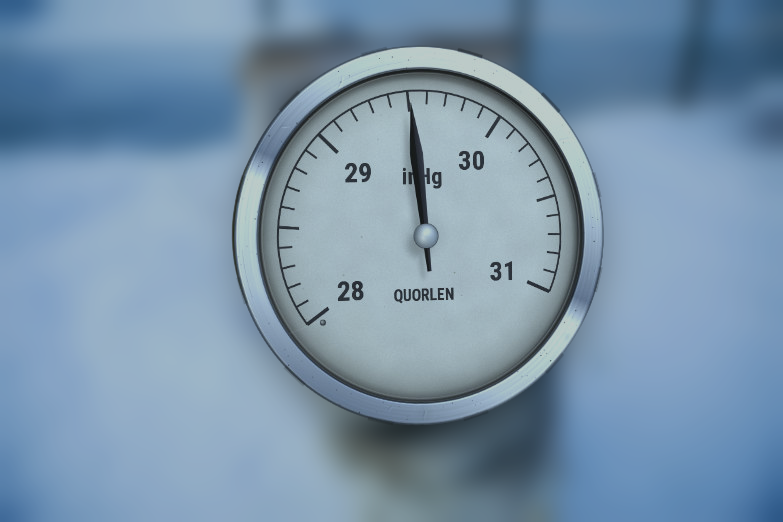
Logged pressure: 29.5 inHg
